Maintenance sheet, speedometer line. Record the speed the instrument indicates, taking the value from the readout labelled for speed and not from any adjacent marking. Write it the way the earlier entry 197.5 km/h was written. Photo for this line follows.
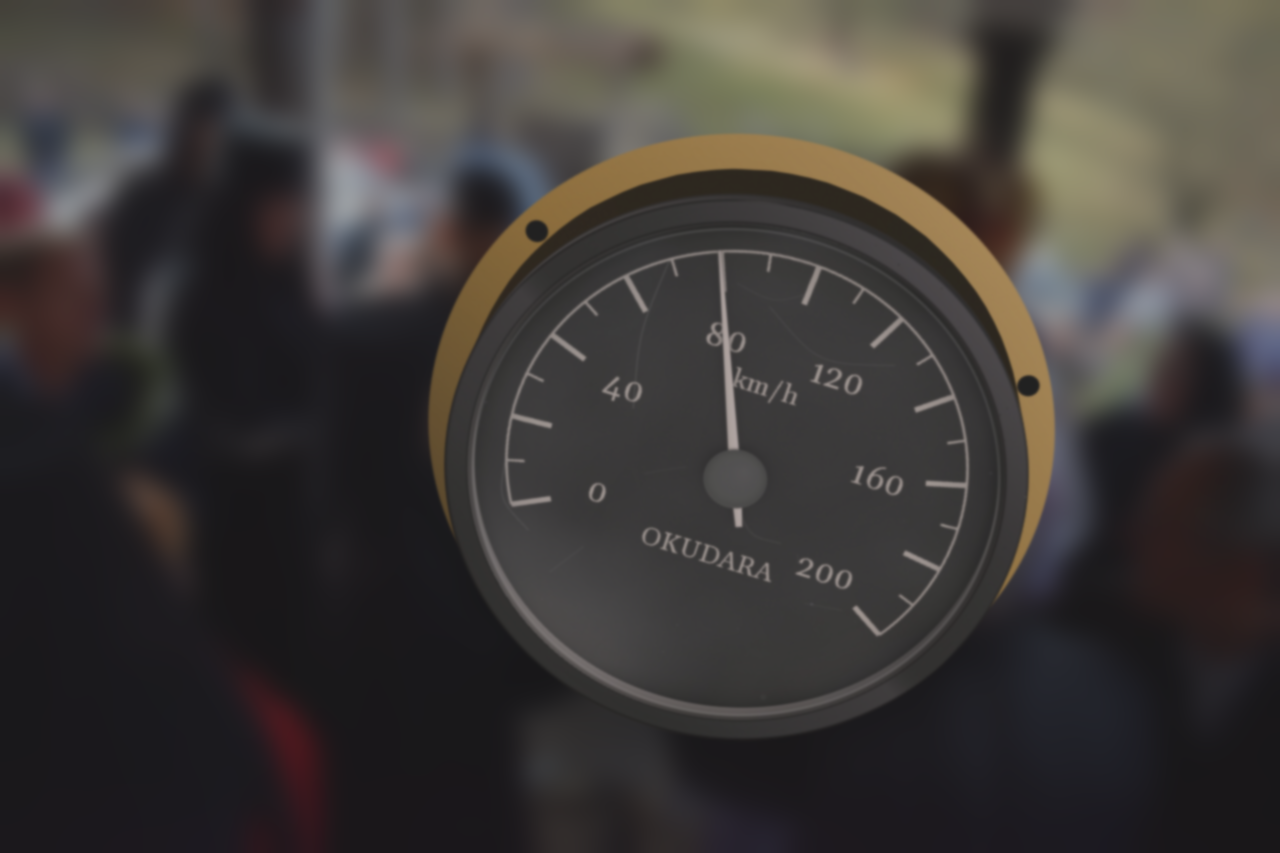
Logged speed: 80 km/h
